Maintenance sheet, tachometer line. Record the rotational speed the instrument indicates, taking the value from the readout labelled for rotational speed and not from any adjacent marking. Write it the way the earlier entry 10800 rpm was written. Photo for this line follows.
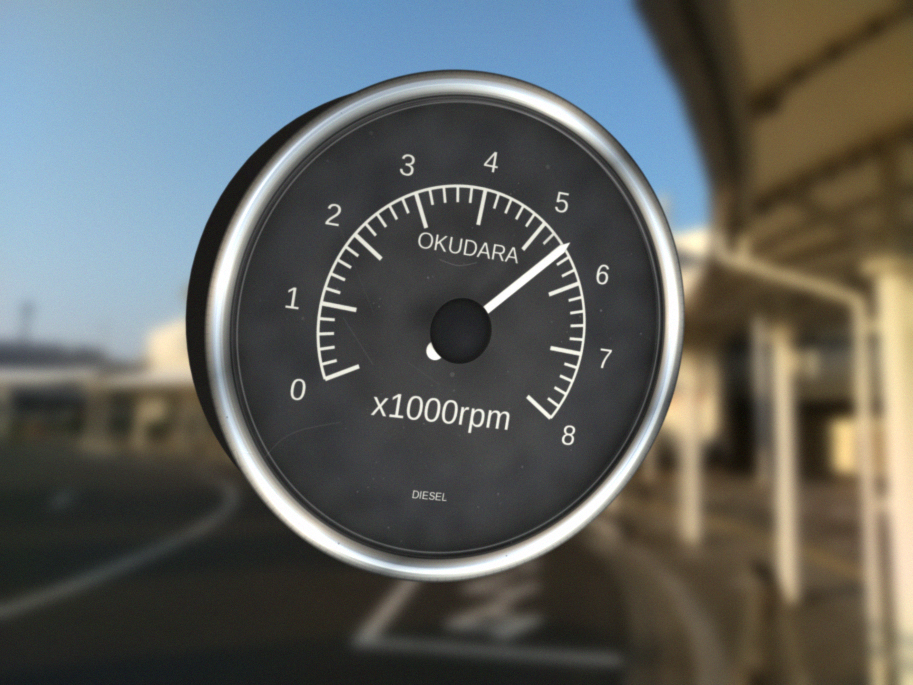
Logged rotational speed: 5400 rpm
